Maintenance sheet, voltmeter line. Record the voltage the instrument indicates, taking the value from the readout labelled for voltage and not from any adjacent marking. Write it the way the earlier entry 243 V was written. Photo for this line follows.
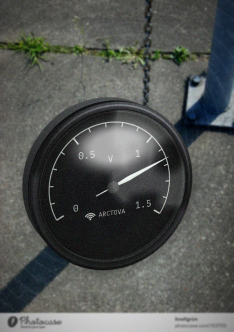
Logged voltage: 1.15 V
